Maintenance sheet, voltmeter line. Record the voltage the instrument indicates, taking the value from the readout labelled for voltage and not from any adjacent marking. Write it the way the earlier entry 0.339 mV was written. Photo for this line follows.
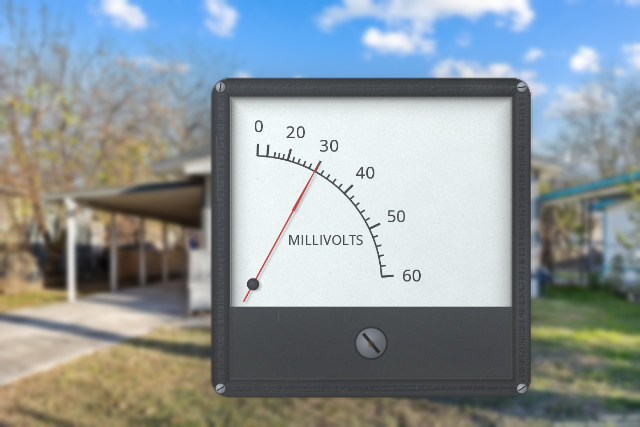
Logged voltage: 30 mV
